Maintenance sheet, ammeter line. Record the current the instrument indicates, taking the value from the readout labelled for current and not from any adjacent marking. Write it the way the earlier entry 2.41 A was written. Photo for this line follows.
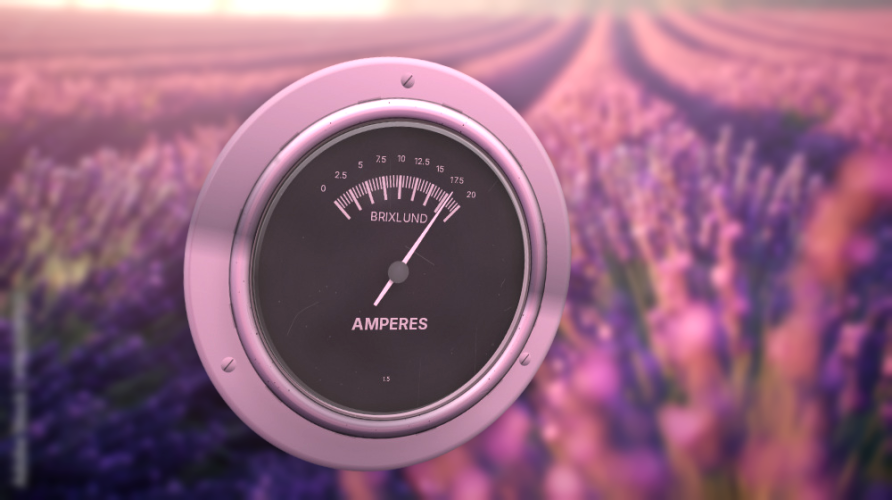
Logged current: 17.5 A
